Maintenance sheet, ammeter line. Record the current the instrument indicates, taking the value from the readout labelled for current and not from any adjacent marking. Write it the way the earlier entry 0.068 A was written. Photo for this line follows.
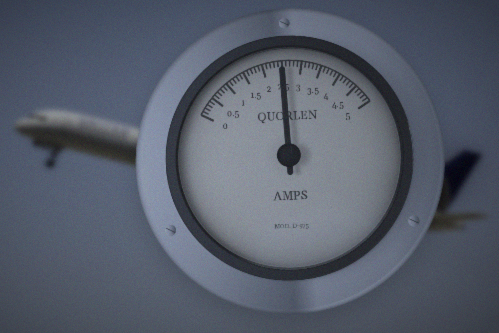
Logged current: 2.5 A
